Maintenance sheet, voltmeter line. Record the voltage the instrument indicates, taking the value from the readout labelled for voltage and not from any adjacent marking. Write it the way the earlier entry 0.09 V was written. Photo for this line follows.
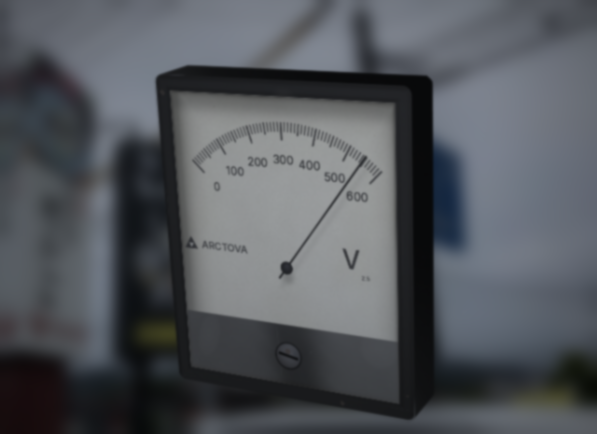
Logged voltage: 550 V
